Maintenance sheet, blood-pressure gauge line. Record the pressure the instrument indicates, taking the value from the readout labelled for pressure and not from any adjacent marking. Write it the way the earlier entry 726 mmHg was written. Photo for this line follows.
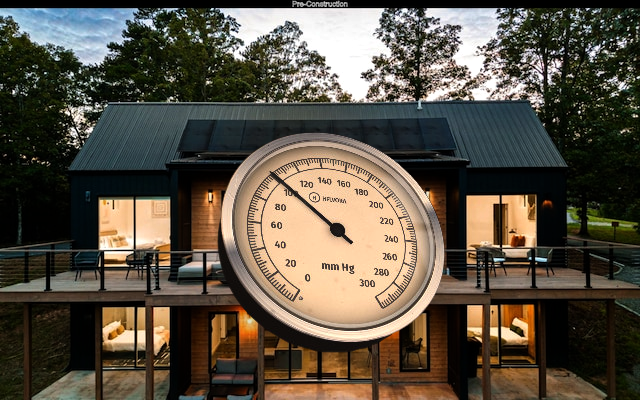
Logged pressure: 100 mmHg
